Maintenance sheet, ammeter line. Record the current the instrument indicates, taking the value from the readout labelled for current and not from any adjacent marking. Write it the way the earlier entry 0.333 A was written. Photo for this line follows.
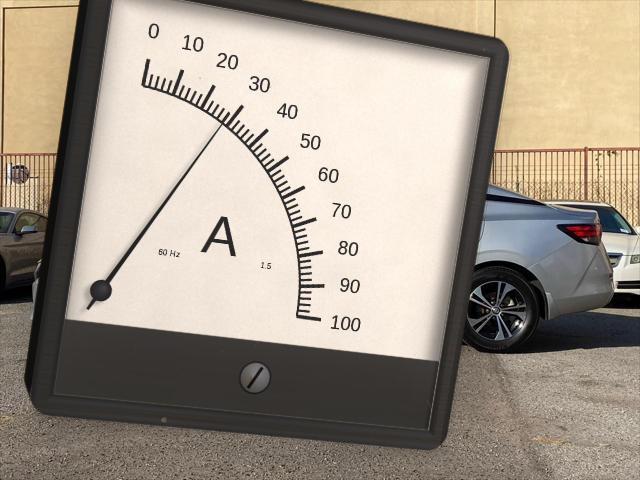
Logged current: 28 A
